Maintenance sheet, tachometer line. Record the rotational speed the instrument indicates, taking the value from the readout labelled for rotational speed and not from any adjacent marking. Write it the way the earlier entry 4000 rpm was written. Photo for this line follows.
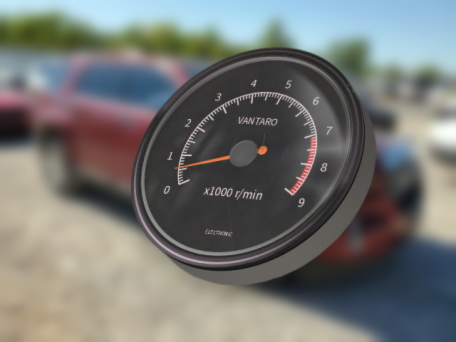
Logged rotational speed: 500 rpm
